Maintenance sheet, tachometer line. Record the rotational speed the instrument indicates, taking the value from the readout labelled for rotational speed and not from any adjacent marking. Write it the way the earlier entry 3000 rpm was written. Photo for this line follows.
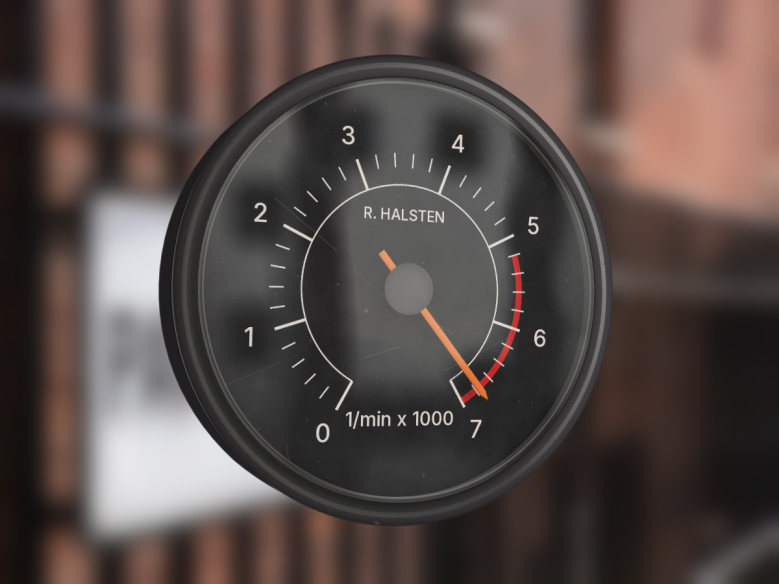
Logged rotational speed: 6800 rpm
